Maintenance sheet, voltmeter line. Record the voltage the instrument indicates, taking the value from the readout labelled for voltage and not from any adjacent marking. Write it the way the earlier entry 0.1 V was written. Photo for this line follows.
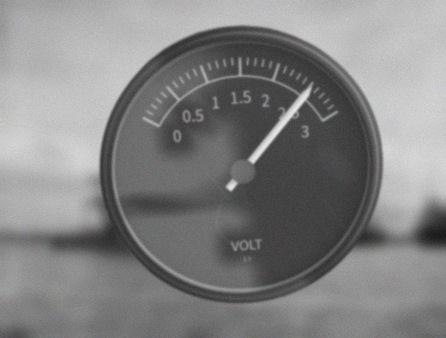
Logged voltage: 2.5 V
